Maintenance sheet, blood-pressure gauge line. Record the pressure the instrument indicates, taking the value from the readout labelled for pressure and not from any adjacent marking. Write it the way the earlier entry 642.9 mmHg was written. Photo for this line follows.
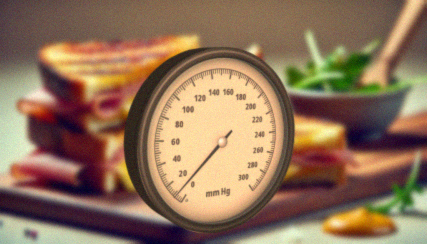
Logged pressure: 10 mmHg
